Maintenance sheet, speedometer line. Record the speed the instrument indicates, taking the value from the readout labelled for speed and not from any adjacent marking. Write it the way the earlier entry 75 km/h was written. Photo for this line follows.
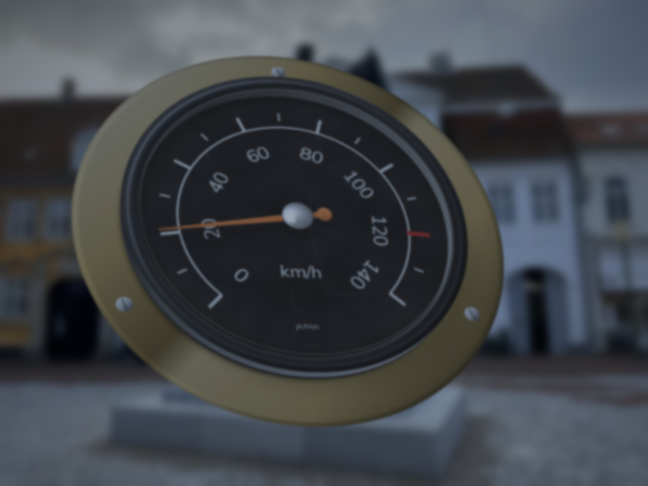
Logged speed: 20 km/h
